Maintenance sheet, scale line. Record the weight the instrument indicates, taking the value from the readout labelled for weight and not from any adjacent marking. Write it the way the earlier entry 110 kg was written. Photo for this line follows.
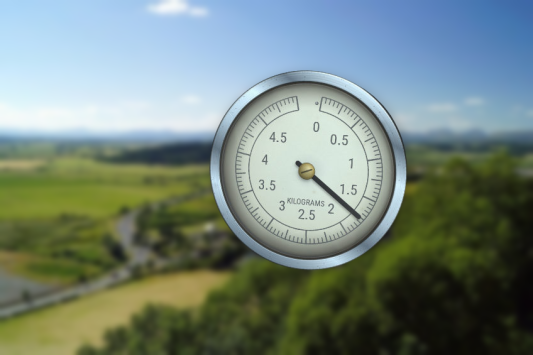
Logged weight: 1.75 kg
